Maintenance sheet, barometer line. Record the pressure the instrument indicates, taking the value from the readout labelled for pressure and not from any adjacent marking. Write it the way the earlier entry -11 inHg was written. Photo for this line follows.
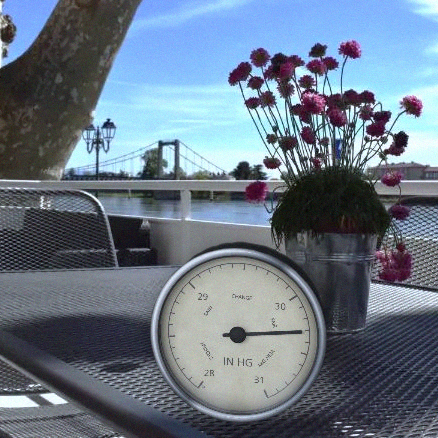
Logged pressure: 30.3 inHg
